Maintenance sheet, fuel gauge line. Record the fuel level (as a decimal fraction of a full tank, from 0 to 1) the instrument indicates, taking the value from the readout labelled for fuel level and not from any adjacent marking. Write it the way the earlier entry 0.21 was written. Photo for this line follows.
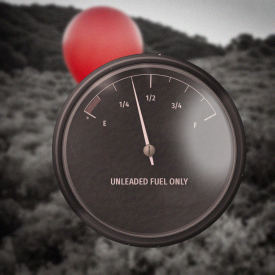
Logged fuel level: 0.375
